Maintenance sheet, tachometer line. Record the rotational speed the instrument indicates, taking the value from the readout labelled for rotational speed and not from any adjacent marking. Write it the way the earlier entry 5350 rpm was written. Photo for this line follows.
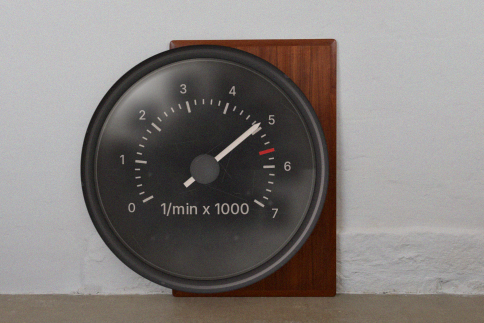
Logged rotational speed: 4900 rpm
